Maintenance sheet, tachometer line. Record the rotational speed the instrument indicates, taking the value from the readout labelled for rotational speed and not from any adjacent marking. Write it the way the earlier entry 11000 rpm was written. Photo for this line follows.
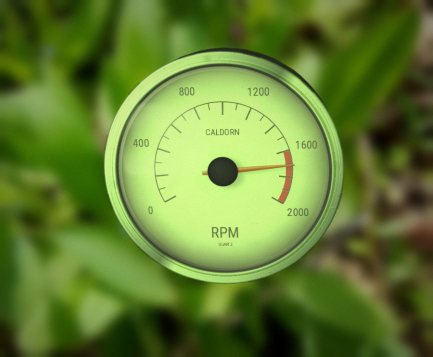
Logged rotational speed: 1700 rpm
